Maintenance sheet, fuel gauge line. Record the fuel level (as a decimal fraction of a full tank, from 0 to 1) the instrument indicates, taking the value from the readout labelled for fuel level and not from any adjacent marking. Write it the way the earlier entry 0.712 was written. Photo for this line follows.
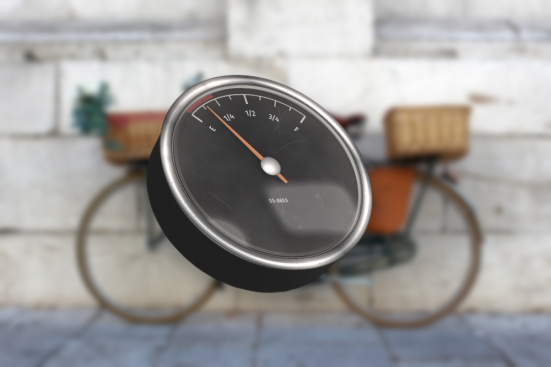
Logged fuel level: 0.125
